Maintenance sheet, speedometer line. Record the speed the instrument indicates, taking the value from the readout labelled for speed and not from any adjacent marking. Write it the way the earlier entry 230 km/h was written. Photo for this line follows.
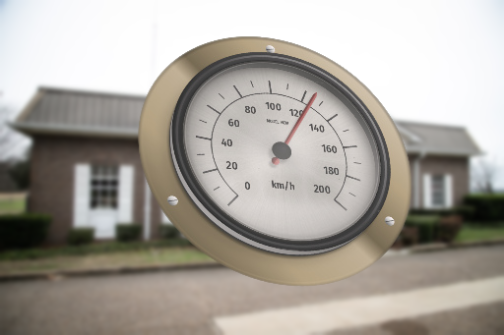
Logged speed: 125 km/h
